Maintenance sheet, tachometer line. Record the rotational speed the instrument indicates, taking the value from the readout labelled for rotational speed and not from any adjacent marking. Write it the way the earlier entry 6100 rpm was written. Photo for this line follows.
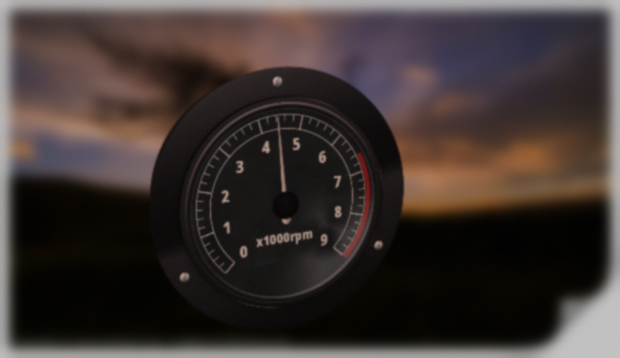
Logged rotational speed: 4400 rpm
